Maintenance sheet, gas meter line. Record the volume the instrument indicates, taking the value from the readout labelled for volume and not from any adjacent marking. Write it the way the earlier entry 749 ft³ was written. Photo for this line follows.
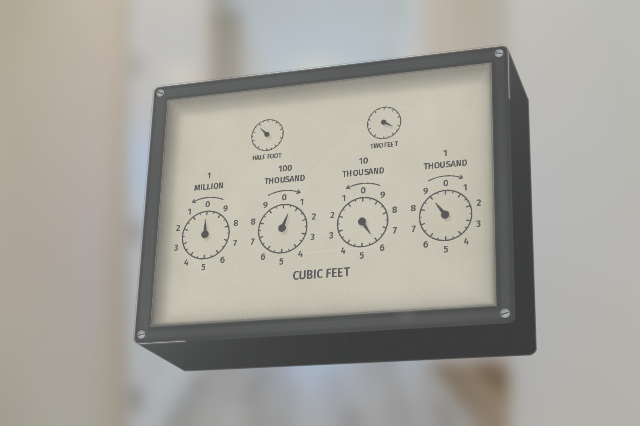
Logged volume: 5900 ft³
